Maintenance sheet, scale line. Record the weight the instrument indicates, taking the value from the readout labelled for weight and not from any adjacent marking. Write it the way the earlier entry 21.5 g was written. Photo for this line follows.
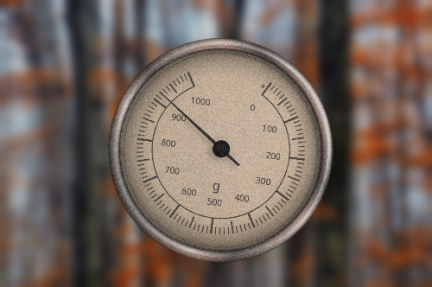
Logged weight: 920 g
